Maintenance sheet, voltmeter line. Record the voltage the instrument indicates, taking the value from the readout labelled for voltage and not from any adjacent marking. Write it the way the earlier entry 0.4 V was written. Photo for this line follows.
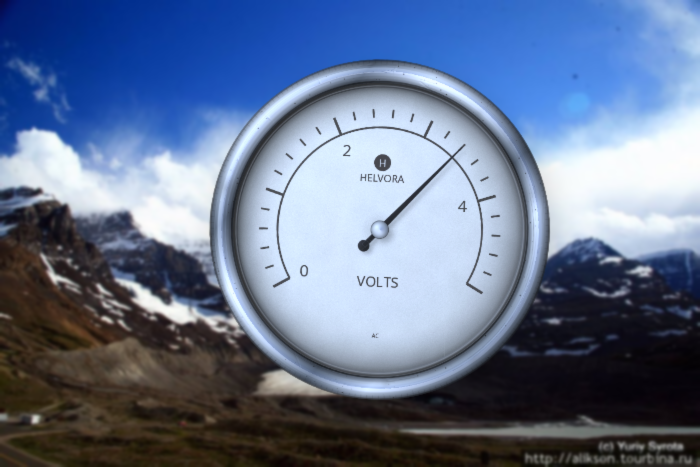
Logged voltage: 3.4 V
